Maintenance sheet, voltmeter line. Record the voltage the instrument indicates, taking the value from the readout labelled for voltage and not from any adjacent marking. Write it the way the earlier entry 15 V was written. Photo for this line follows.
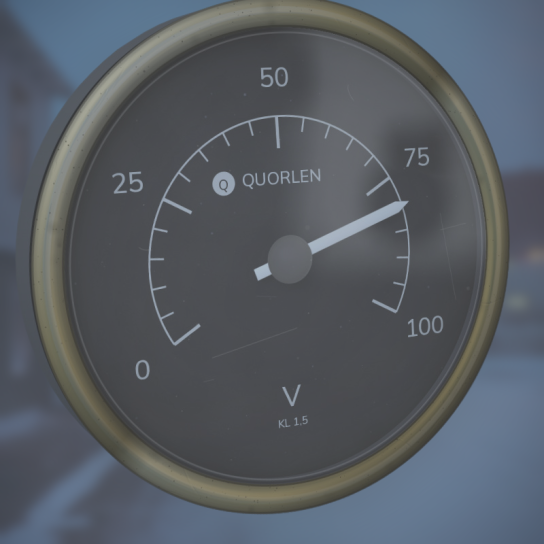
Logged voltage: 80 V
